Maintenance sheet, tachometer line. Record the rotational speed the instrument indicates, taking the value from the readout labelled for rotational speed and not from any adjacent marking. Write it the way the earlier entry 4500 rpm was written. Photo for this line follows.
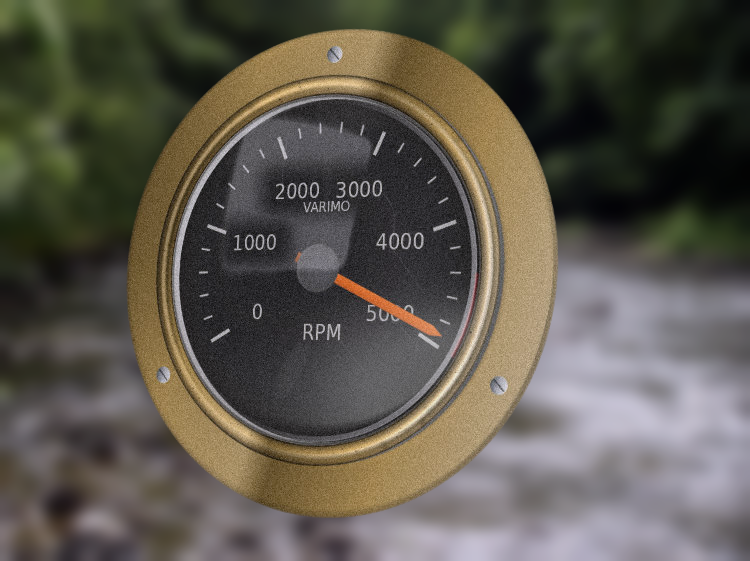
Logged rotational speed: 4900 rpm
